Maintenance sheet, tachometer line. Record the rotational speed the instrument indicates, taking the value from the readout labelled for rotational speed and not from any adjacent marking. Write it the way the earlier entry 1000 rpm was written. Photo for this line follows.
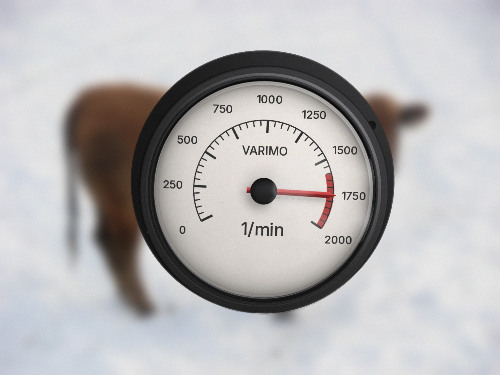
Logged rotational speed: 1750 rpm
